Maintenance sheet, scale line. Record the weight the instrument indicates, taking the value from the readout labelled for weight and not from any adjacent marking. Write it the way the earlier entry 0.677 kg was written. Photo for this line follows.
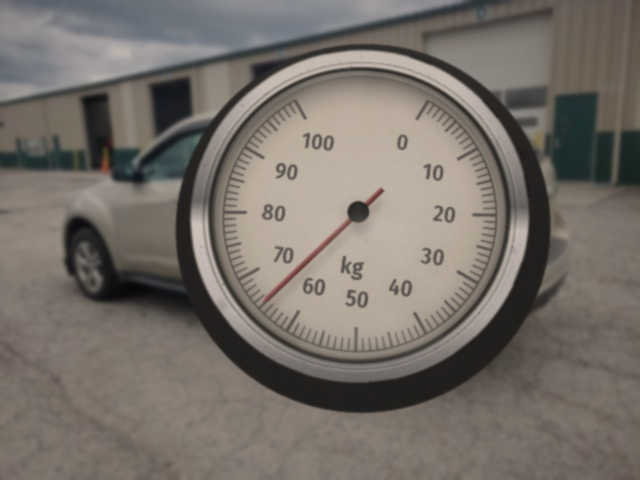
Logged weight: 65 kg
